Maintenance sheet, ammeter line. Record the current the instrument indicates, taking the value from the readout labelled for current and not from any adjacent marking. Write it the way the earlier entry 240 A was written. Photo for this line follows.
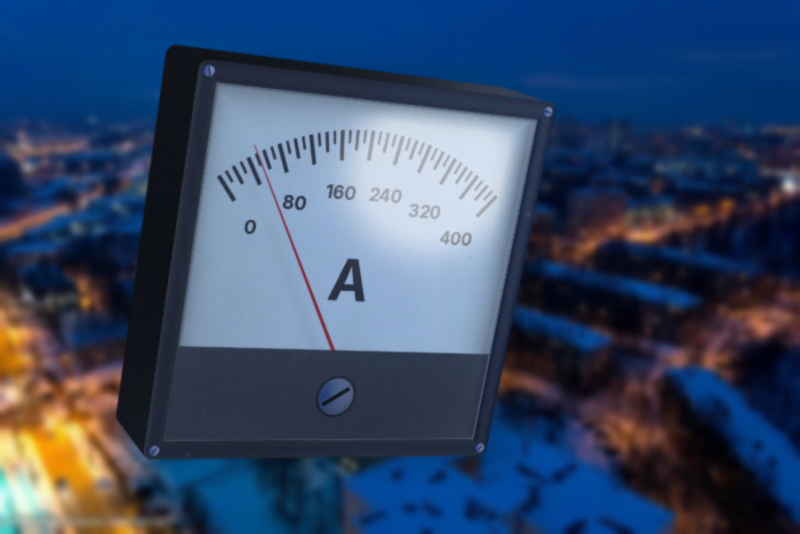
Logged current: 50 A
